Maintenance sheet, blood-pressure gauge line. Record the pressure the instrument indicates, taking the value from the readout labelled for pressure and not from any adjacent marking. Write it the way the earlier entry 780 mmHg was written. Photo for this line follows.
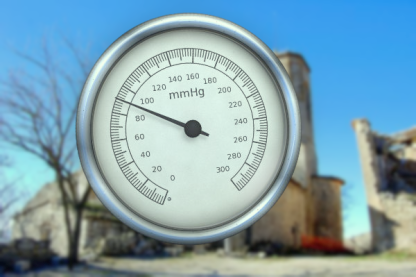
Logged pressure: 90 mmHg
